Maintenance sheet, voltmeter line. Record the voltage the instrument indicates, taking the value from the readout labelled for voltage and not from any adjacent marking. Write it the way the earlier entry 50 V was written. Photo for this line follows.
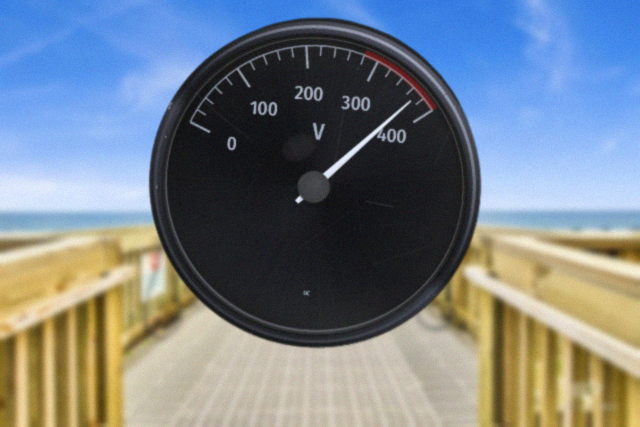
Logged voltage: 370 V
